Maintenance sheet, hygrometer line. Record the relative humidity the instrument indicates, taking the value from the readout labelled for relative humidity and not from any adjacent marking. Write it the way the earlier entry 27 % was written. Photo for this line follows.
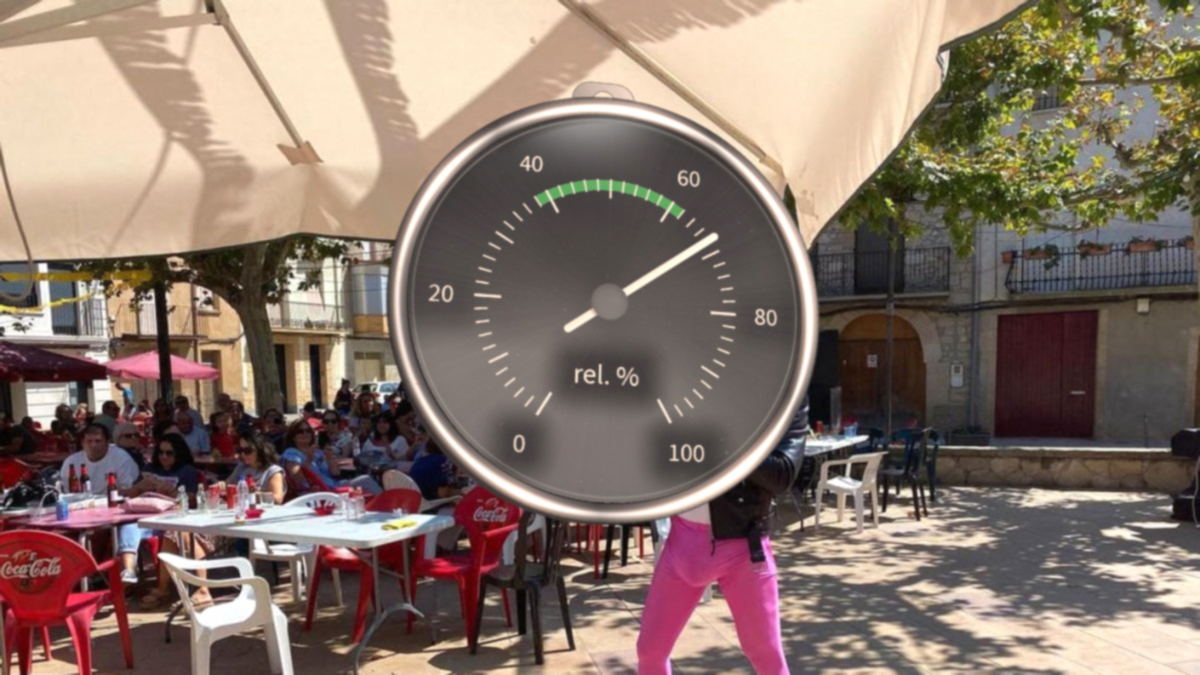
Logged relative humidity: 68 %
